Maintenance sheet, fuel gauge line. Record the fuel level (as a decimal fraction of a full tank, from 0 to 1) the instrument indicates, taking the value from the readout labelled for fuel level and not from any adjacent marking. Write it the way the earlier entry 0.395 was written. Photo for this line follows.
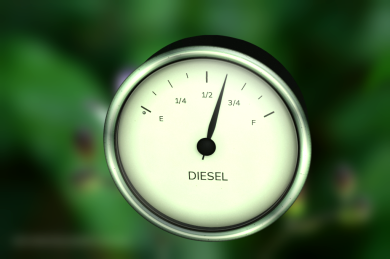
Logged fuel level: 0.625
